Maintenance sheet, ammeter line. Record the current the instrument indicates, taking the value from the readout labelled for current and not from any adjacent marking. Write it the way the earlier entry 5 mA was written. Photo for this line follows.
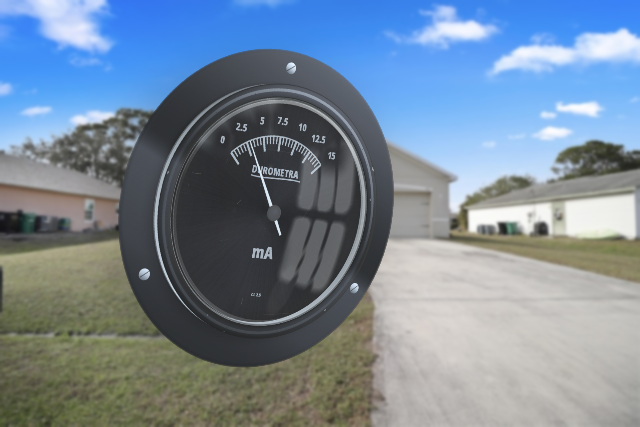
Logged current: 2.5 mA
